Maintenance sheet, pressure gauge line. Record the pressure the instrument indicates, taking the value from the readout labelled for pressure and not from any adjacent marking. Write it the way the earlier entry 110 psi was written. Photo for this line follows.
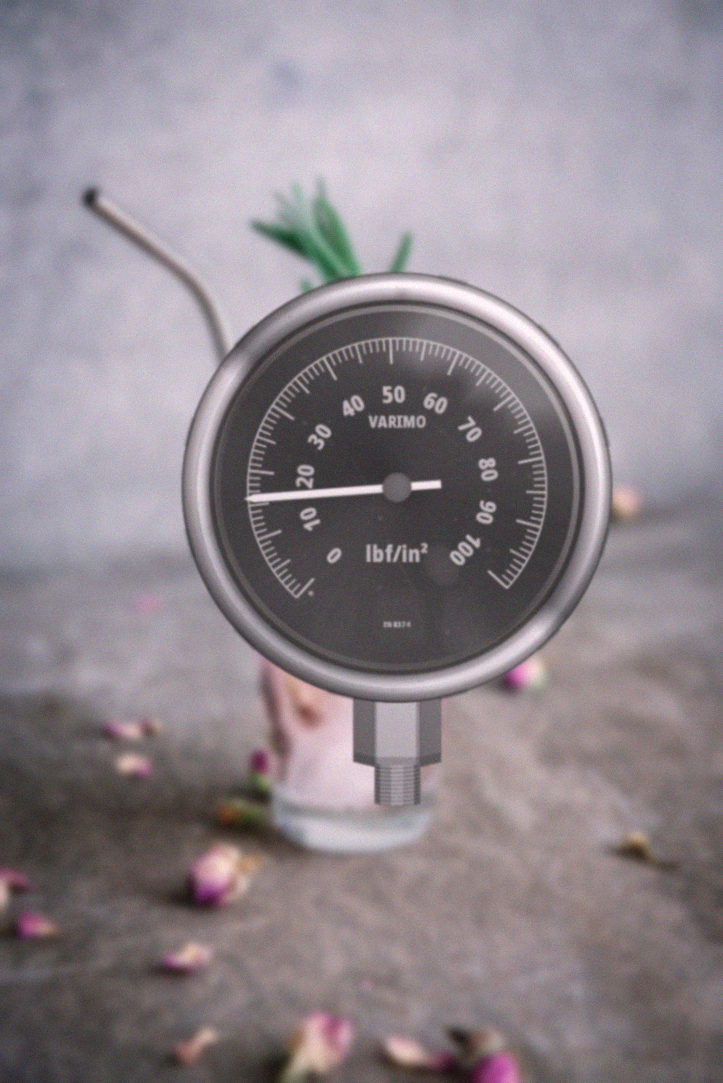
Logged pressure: 16 psi
